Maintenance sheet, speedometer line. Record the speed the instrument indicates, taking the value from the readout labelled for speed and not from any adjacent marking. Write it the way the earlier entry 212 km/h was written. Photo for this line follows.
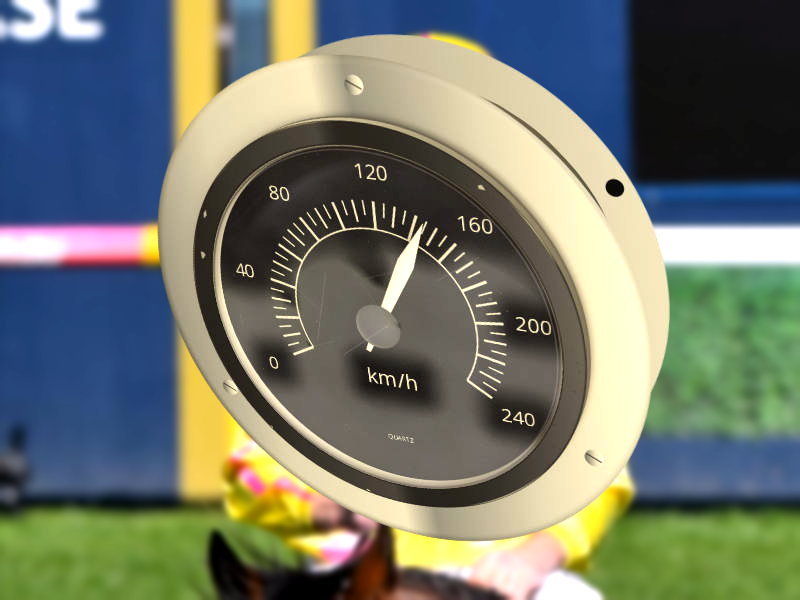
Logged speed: 145 km/h
